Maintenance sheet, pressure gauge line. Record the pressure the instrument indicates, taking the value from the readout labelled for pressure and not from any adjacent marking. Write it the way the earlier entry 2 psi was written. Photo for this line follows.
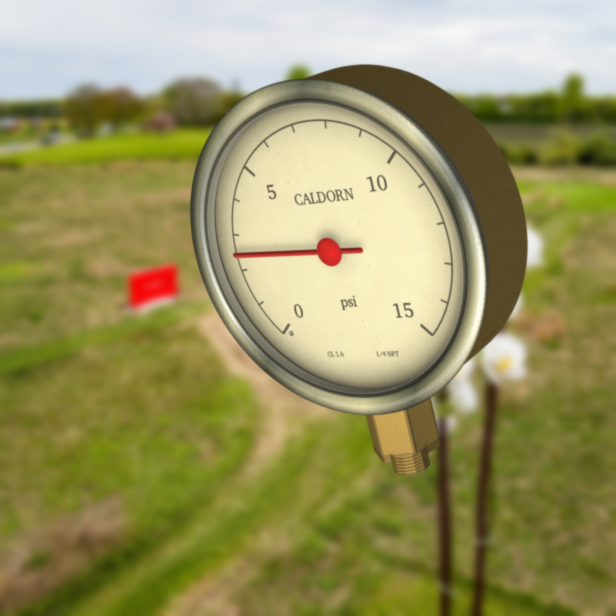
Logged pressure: 2.5 psi
